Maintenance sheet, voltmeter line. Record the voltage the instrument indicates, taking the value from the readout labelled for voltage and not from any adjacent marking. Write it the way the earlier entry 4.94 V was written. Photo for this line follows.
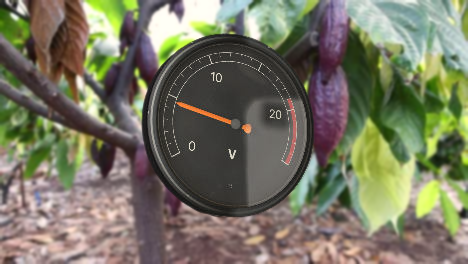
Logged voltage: 4.5 V
